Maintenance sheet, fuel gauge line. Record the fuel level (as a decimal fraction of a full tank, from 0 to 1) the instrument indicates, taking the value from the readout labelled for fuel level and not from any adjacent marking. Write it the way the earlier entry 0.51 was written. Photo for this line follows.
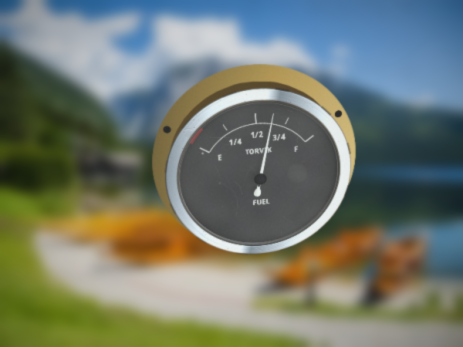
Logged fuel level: 0.625
